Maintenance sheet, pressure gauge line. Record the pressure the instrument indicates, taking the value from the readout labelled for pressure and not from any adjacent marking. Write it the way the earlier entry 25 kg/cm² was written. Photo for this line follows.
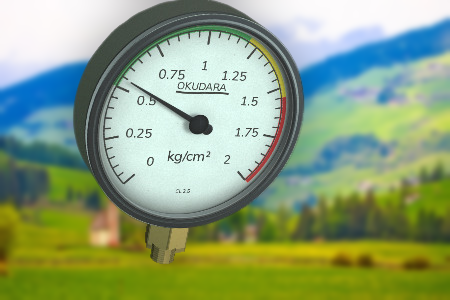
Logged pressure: 0.55 kg/cm²
